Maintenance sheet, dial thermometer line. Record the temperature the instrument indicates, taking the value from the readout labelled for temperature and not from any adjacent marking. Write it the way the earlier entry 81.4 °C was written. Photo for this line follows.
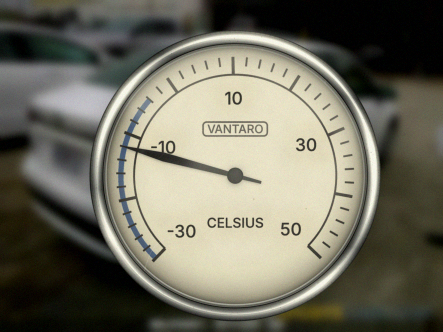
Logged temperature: -12 °C
